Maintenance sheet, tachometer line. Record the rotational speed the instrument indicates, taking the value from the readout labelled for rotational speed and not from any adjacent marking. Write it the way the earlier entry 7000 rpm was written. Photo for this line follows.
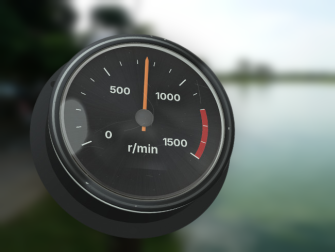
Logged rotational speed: 750 rpm
